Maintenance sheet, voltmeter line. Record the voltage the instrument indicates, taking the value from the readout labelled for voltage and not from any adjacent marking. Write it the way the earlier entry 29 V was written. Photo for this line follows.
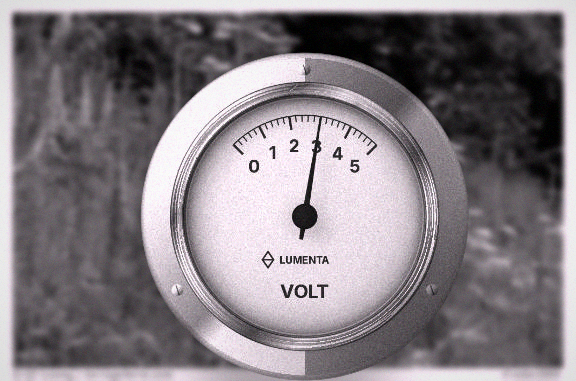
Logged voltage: 3 V
